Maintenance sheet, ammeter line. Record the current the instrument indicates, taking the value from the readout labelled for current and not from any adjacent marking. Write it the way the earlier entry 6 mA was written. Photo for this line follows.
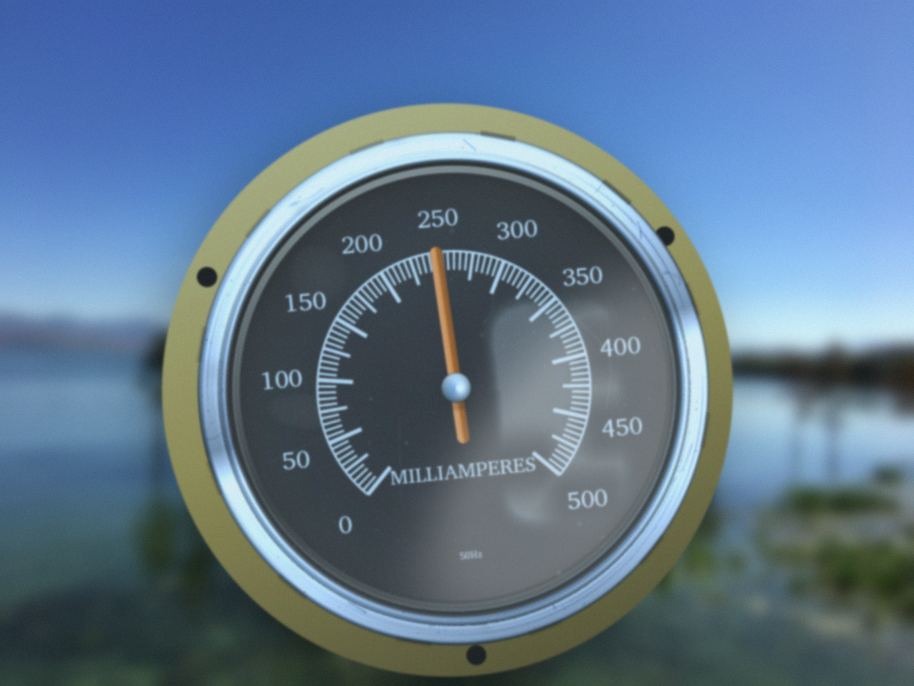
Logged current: 245 mA
